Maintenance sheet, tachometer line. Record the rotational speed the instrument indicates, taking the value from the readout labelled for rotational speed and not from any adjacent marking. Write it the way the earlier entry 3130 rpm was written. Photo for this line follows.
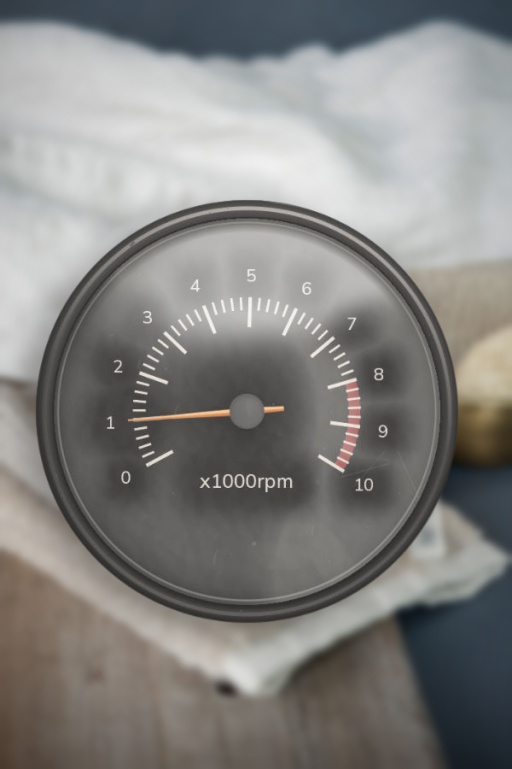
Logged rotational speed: 1000 rpm
